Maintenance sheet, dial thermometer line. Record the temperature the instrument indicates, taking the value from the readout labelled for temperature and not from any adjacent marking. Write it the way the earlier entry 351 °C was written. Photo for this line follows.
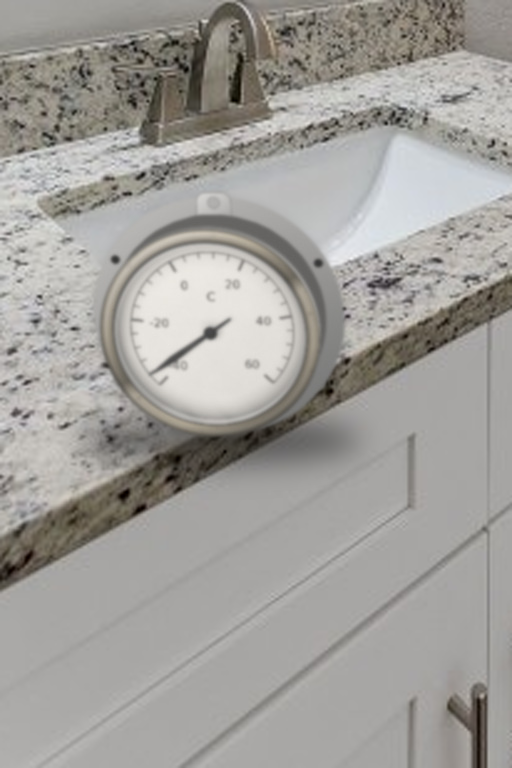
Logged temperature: -36 °C
